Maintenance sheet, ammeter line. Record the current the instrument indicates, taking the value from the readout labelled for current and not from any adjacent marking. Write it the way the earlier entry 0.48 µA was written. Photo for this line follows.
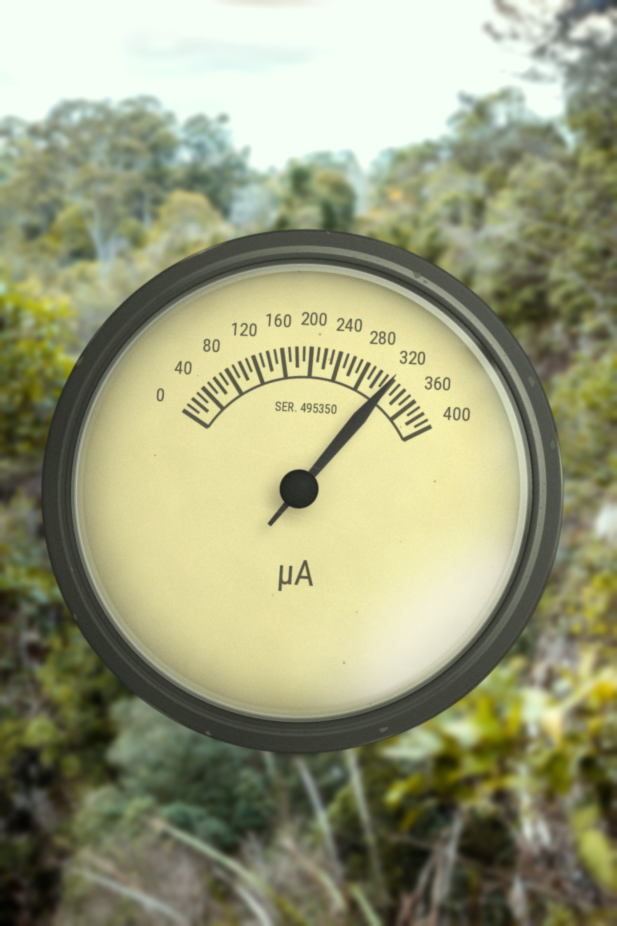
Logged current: 320 µA
